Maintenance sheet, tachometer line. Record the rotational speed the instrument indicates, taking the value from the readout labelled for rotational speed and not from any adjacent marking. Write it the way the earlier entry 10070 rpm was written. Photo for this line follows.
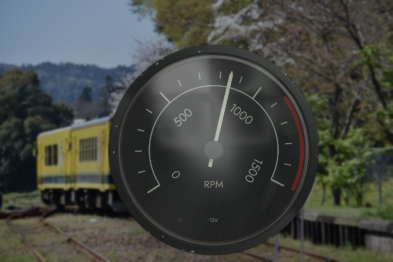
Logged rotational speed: 850 rpm
